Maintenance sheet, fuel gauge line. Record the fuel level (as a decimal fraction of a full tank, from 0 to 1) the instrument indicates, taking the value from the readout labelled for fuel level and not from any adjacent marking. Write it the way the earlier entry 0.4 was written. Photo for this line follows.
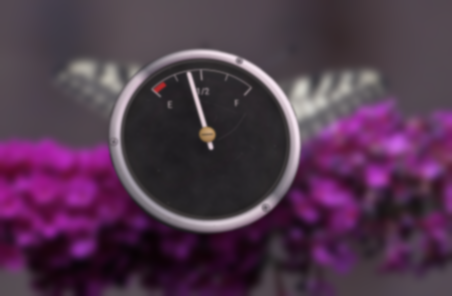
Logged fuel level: 0.375
